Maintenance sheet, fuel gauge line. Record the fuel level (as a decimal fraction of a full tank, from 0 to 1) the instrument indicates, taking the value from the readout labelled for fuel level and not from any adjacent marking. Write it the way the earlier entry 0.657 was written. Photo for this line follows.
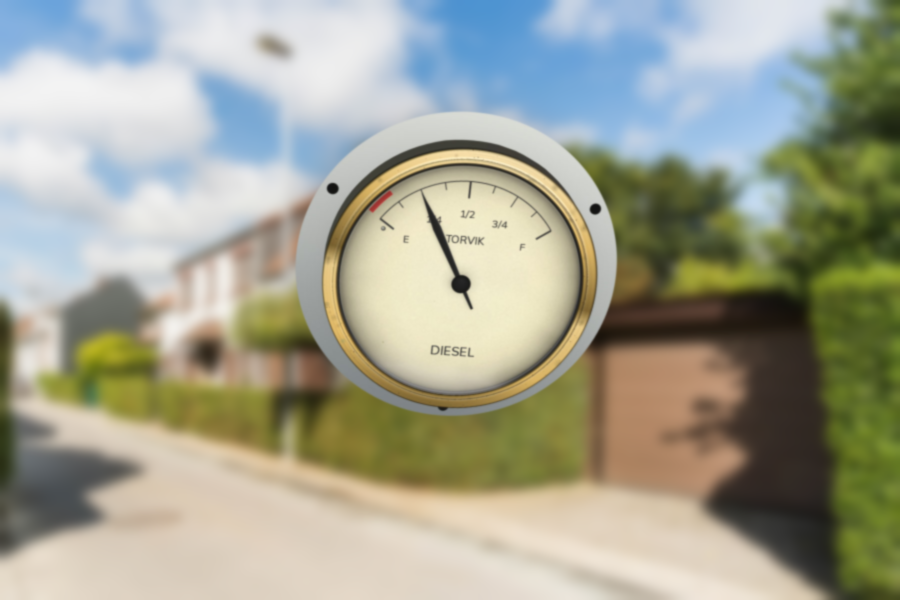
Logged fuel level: 0.25
